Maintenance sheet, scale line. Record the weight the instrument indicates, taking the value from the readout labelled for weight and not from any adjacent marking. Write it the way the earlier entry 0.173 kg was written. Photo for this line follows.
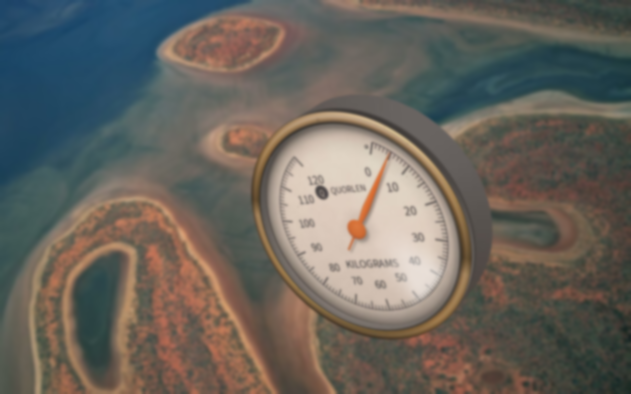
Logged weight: 5 kg
